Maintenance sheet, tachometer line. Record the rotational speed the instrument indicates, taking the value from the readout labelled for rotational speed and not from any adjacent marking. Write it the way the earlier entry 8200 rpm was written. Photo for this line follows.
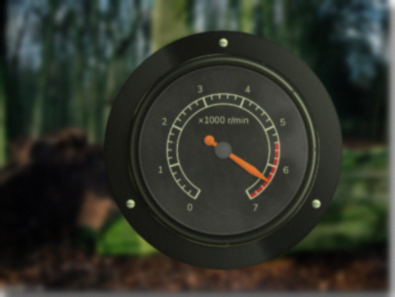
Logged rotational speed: 6400 rpm
